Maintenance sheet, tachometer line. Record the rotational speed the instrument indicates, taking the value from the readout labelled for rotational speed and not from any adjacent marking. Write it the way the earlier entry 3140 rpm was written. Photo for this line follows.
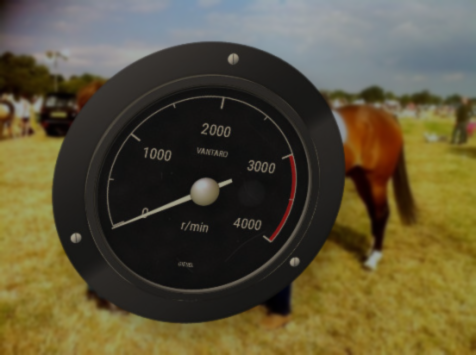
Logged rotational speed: 0 rpm
